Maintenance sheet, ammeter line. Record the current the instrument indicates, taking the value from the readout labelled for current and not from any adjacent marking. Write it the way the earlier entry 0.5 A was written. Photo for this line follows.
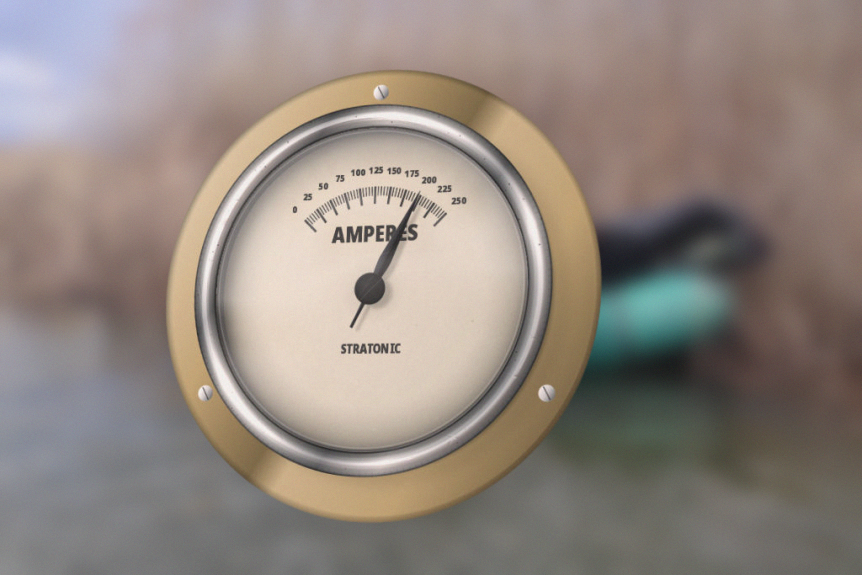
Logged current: 200 A
